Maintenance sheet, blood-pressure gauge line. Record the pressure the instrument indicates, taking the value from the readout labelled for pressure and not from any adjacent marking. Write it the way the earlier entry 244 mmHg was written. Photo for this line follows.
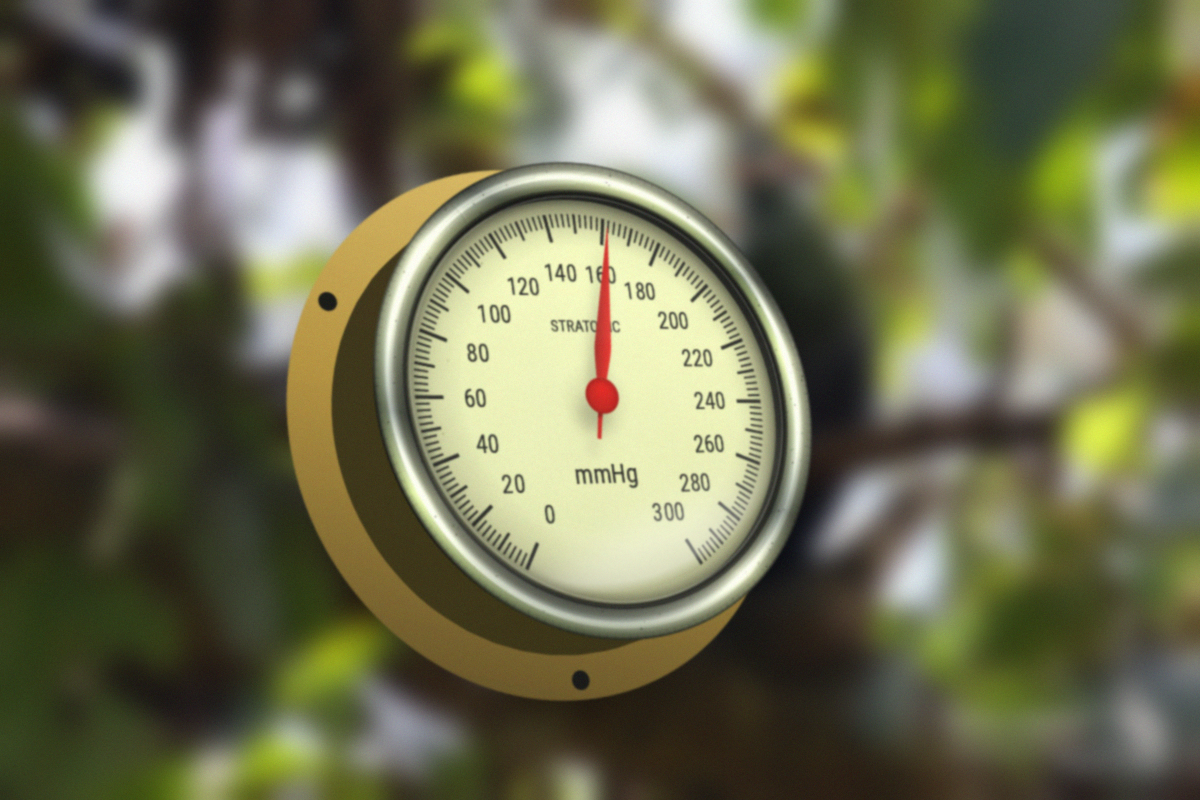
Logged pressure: 160 mmHg
